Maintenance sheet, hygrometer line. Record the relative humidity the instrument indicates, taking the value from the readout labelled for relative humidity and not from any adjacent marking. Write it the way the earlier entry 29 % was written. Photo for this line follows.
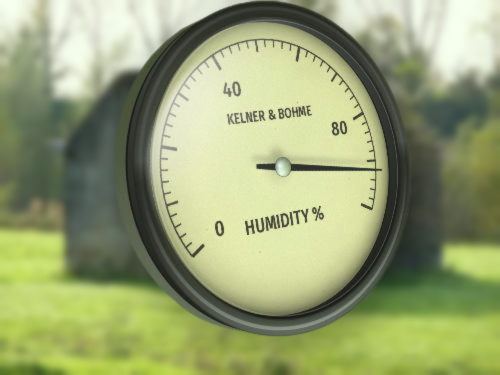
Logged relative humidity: 92 %
